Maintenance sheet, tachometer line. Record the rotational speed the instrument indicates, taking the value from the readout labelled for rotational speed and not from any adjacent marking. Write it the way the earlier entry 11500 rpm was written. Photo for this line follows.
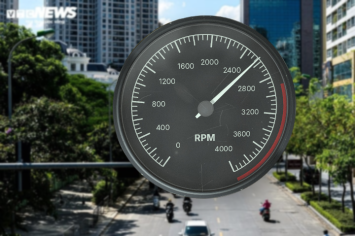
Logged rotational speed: 2550 rpm
